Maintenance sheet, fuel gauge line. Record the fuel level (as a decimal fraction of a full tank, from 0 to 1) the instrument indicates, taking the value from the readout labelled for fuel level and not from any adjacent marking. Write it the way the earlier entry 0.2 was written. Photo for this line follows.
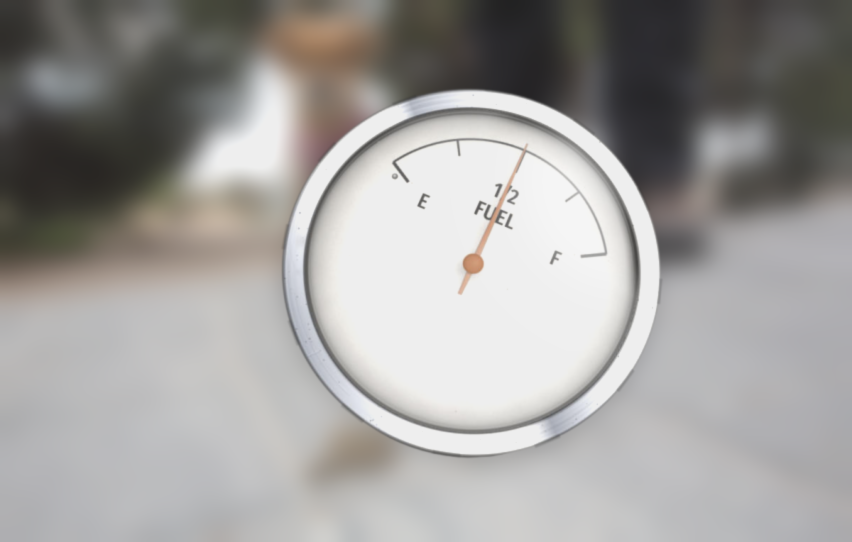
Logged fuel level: 0.5
